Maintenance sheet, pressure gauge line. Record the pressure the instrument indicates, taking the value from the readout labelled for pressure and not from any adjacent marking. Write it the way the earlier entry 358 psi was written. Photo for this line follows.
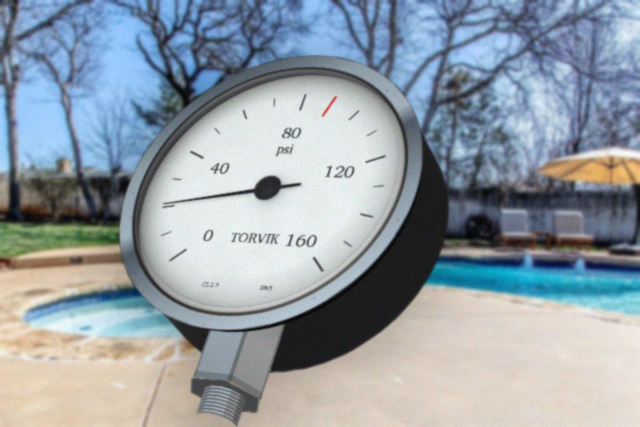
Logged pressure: 20 psi
